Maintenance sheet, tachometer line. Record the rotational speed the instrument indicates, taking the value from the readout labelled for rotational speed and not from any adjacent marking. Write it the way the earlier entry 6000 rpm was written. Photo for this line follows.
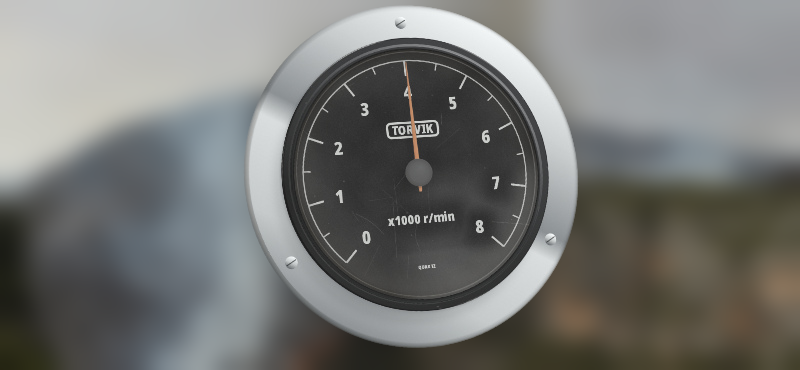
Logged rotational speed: 4000 rpm
